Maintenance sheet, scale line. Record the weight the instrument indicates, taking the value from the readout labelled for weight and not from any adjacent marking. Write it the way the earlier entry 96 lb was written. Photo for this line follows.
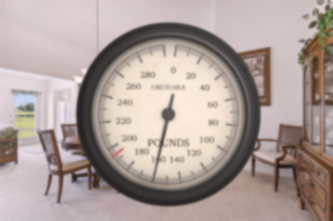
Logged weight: 160 lb
